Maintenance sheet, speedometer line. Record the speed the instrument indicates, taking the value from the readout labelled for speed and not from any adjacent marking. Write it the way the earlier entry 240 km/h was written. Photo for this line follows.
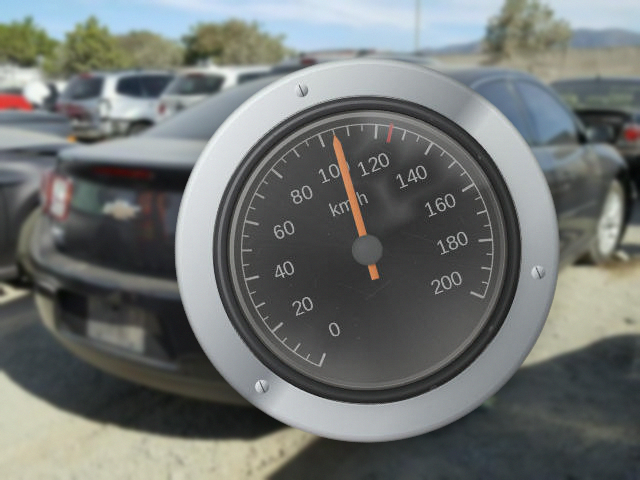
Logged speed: 105 km/h
